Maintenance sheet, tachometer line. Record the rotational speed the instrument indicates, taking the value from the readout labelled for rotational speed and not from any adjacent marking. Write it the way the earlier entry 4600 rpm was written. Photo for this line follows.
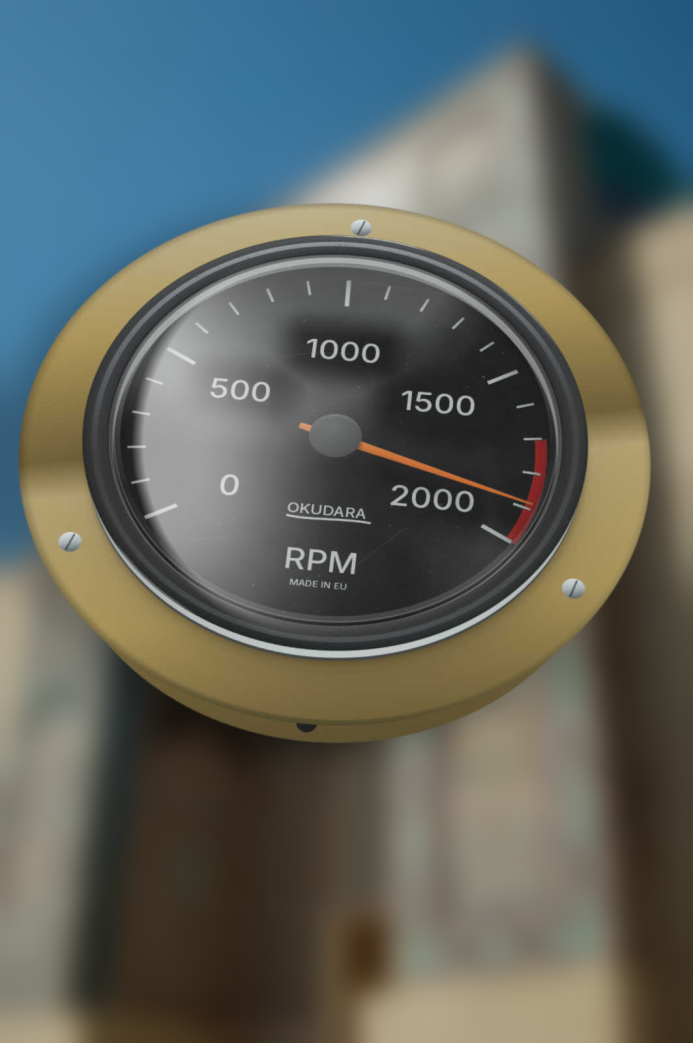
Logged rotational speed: 1900 rpm
